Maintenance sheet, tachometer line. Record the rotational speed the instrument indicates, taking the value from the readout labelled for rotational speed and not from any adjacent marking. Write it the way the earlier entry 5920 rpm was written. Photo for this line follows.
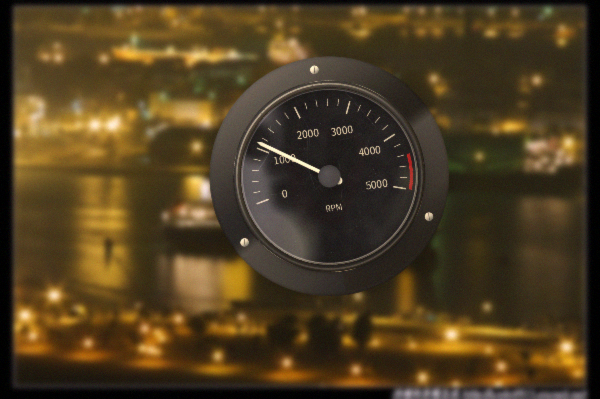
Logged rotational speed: 1100 rpm
